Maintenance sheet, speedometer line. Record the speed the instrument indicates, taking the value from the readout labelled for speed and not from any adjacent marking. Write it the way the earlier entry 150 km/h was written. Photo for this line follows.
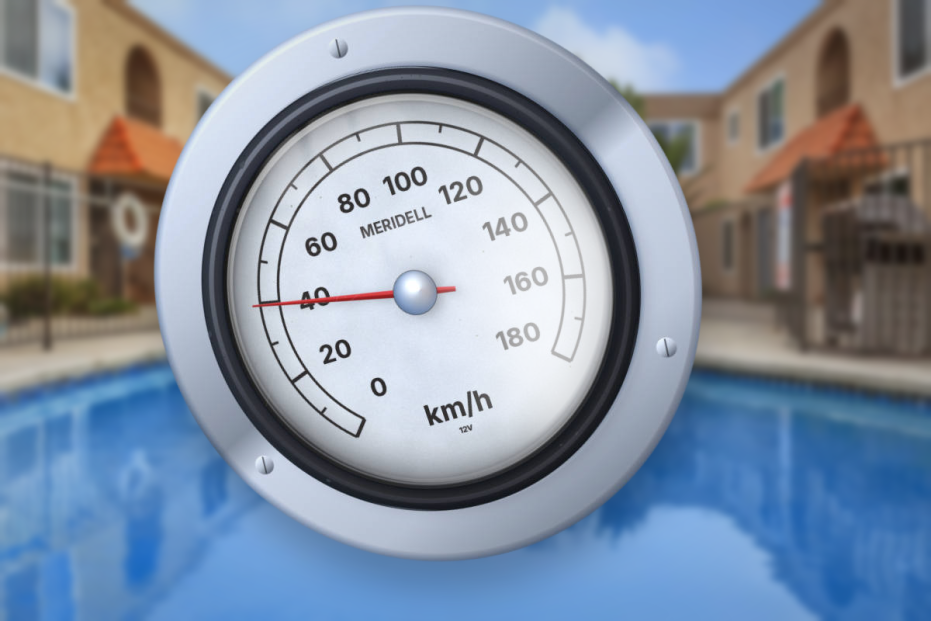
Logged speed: 40 km/h
